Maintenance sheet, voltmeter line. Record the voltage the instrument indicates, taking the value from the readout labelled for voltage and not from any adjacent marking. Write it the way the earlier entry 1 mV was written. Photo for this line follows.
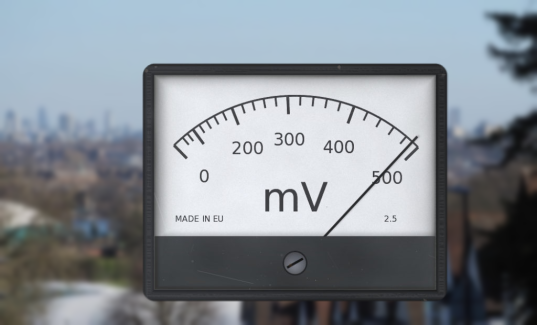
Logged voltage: 490 mV
